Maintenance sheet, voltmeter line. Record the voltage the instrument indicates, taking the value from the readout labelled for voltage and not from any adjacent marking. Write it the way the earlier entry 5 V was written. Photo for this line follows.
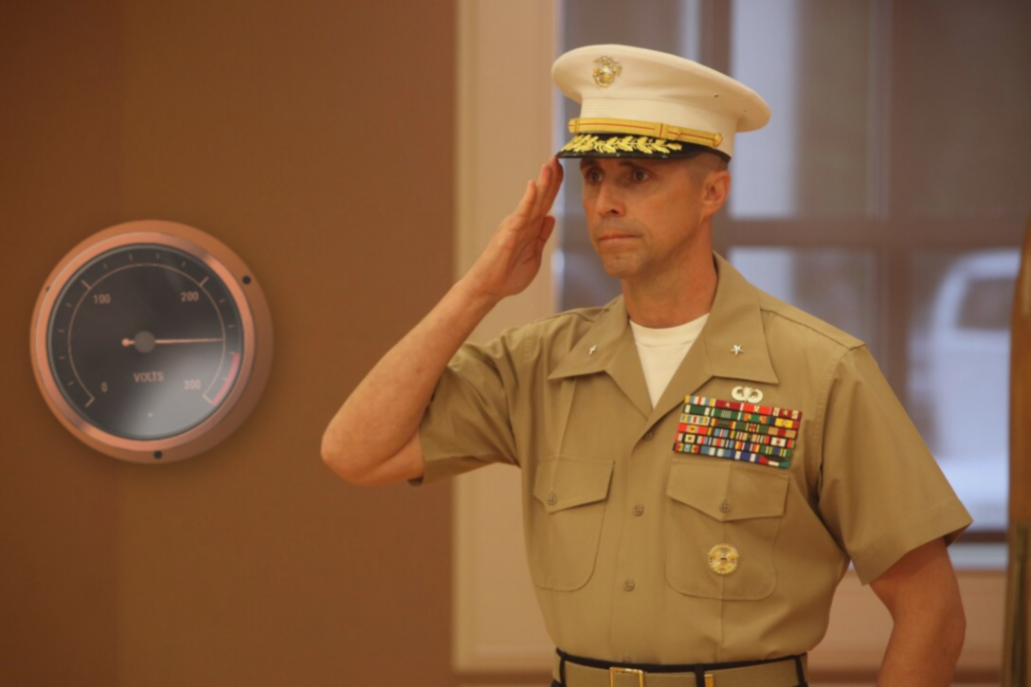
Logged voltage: 250 V
